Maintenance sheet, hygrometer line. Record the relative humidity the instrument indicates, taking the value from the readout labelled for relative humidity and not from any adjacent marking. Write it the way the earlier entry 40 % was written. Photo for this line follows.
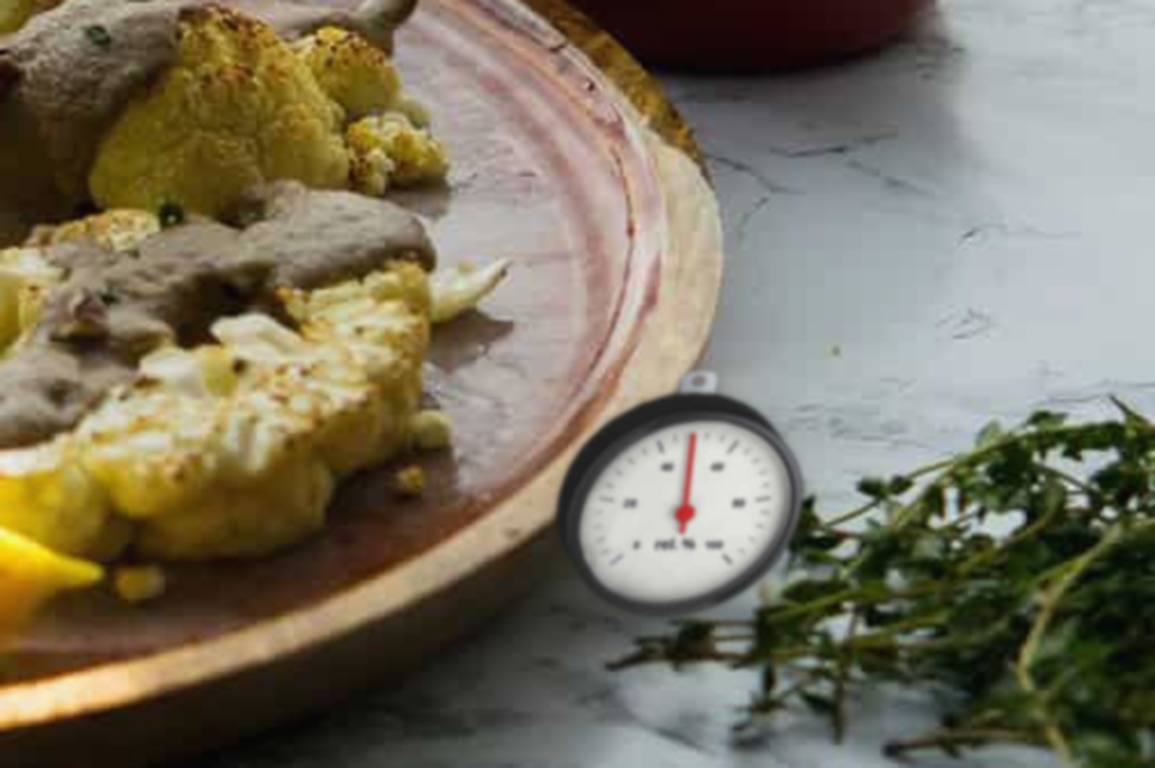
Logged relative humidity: 48 %
